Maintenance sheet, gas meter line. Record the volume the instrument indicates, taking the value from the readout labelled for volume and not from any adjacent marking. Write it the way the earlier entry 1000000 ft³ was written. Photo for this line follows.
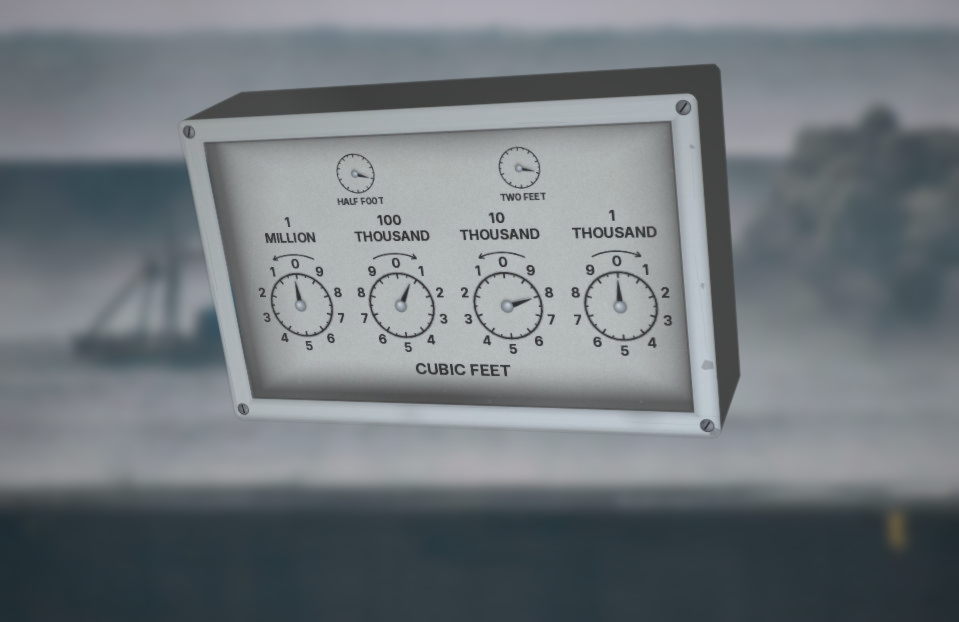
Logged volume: 8000 ft³
